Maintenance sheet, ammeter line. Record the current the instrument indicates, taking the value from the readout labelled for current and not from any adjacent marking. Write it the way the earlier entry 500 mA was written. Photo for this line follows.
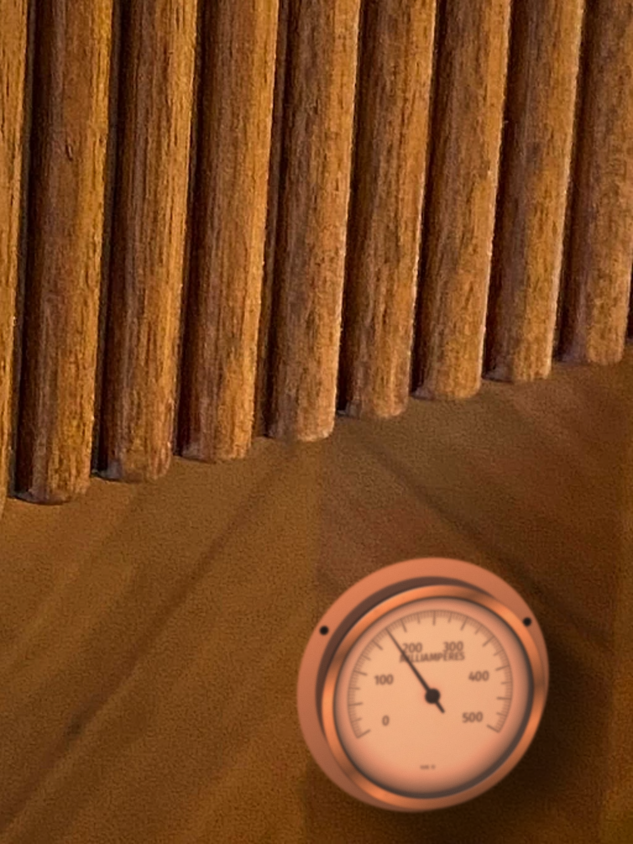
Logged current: 175 mA
